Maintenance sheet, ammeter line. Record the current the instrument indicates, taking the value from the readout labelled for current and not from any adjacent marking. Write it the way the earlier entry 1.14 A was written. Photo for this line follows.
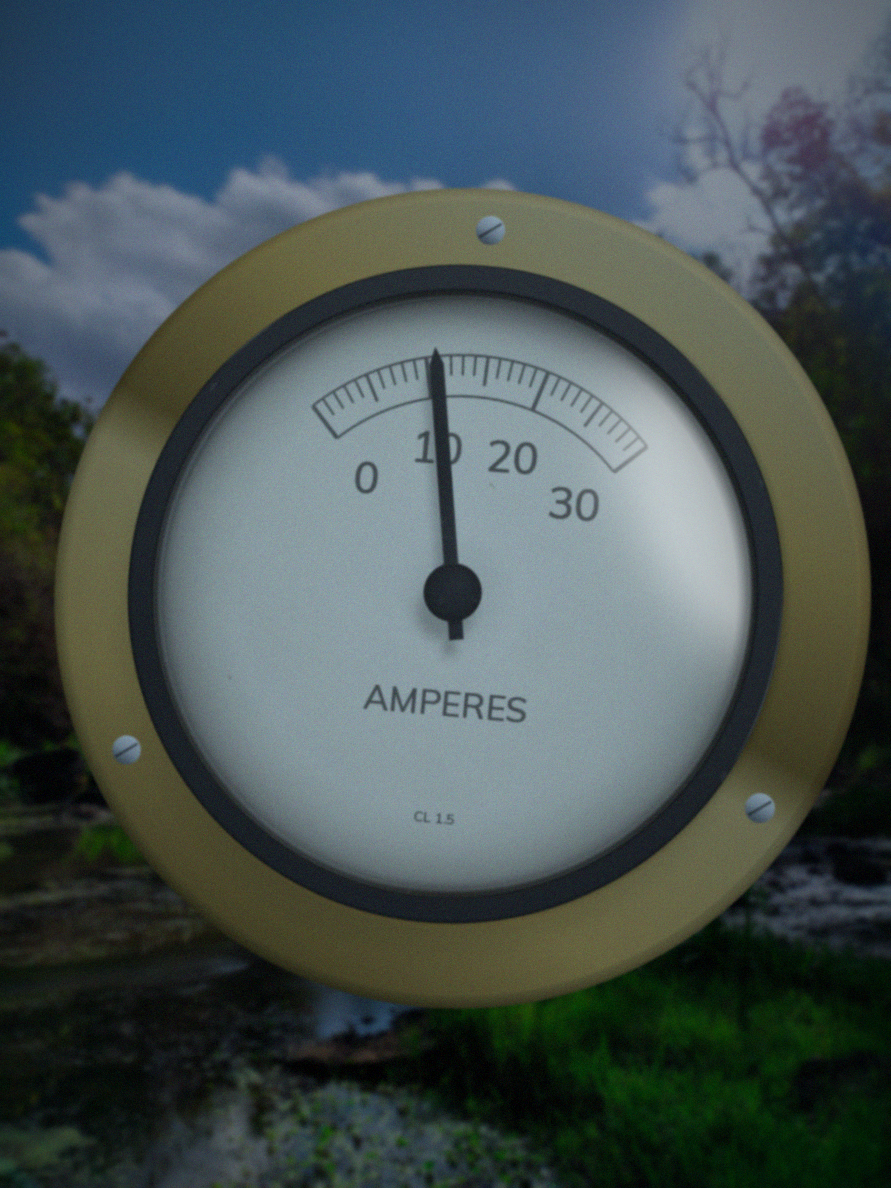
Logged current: 11 A
